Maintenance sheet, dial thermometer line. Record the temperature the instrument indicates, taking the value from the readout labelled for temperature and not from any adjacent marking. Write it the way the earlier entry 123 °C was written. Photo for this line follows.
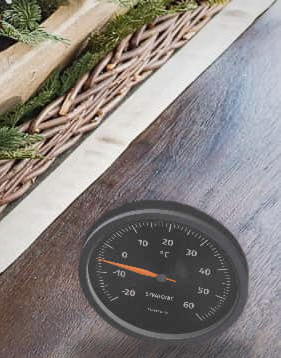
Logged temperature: -5 °C
